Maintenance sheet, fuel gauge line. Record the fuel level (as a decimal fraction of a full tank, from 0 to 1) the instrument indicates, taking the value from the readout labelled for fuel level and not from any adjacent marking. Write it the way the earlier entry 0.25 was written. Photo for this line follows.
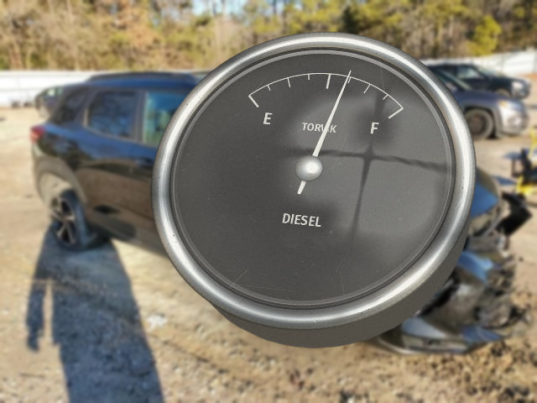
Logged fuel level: 0.625
